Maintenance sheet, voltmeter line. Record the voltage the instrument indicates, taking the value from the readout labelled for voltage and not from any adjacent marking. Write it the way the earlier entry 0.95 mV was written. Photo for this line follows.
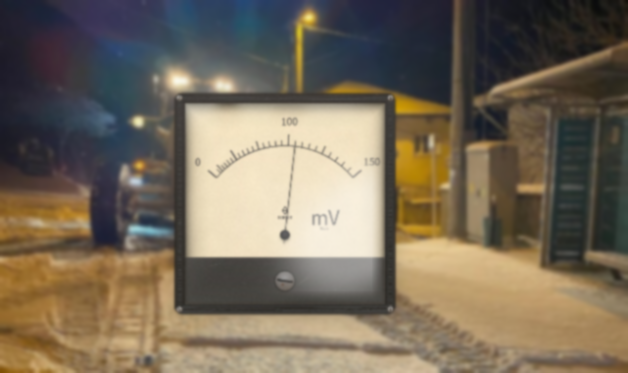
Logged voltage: 105 mV
